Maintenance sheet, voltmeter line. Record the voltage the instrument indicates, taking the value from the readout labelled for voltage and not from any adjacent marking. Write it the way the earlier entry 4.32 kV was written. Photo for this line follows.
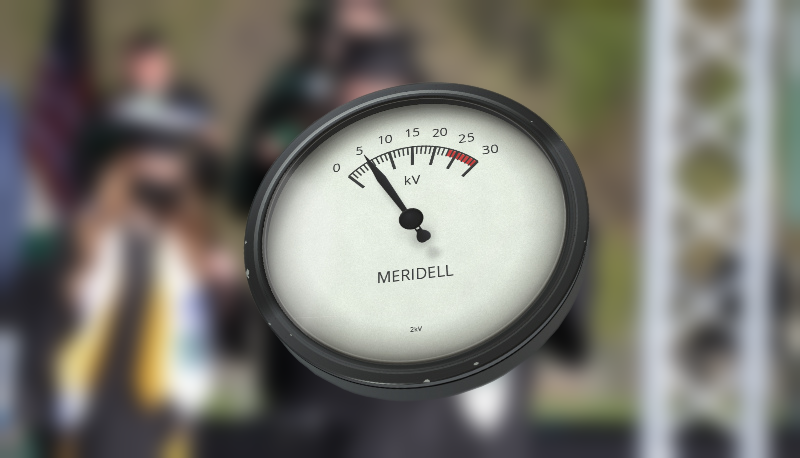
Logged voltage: 5 kV
